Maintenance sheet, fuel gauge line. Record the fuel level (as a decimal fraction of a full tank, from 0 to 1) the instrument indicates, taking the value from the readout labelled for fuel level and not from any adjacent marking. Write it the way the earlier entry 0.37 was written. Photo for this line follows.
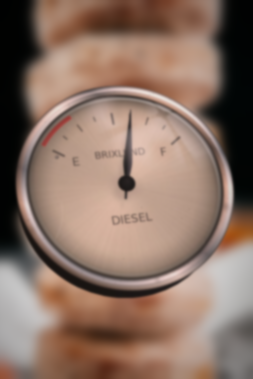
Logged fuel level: 0.625
